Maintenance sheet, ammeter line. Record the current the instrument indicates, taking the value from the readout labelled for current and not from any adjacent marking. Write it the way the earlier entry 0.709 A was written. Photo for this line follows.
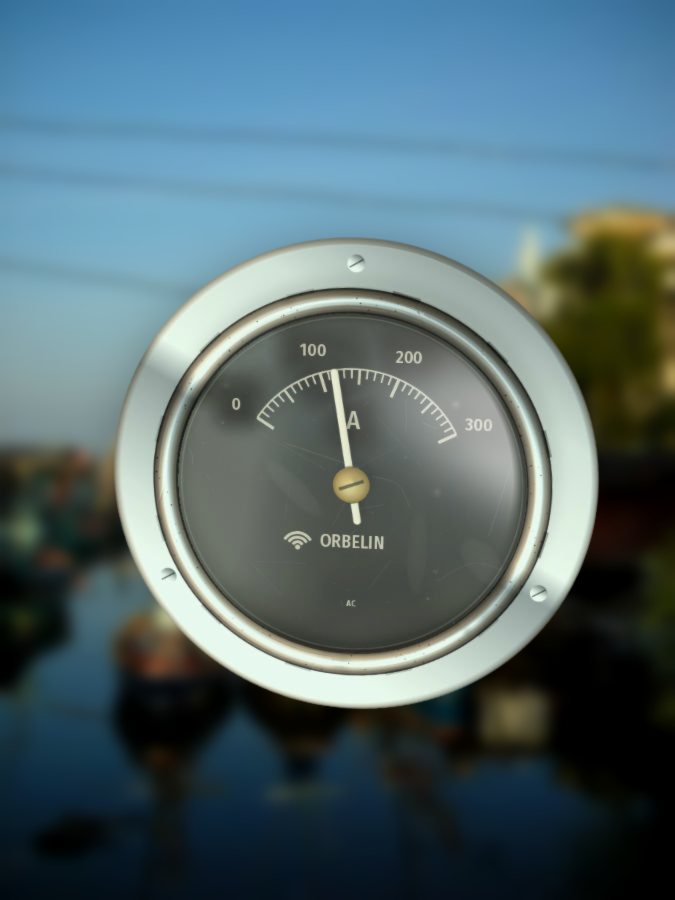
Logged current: 120 A
